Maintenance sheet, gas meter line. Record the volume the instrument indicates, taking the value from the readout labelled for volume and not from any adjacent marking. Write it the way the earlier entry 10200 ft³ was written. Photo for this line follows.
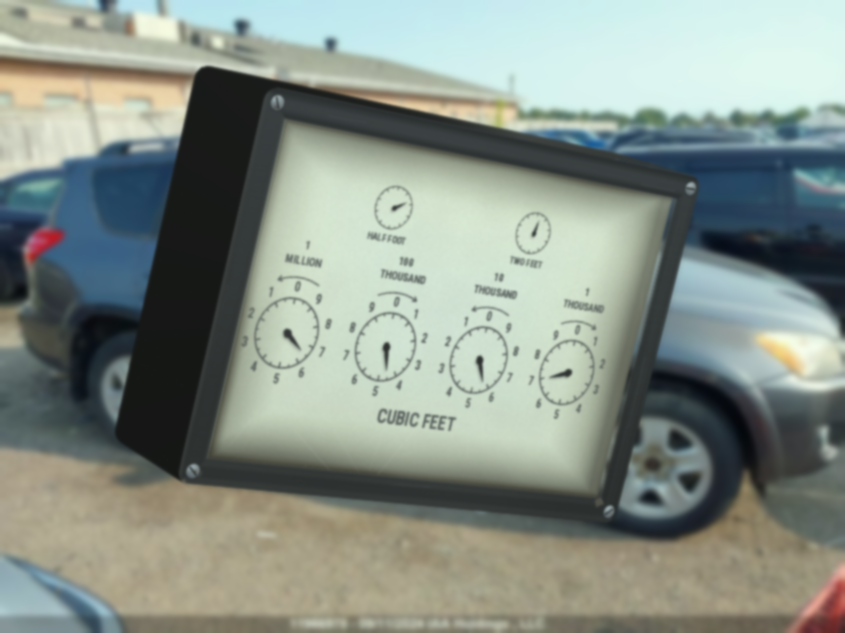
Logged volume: 645700 ft³
